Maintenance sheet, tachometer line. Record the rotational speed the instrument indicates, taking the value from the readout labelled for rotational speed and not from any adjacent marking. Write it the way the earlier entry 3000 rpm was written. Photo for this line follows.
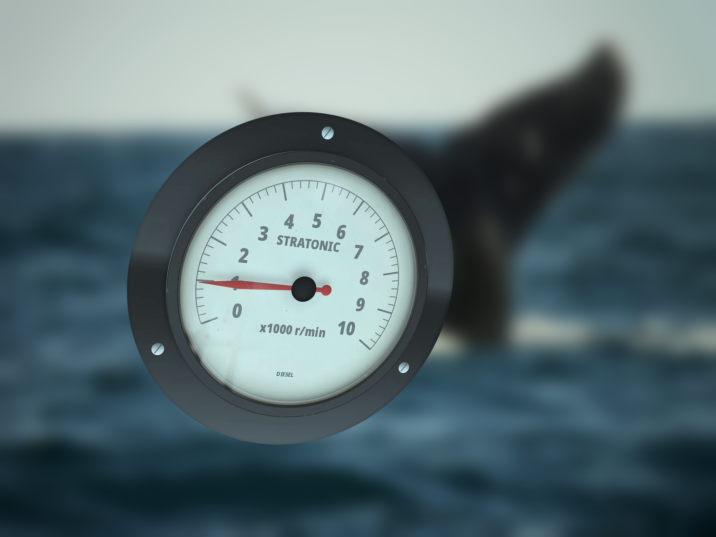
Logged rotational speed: 1000 rpm
